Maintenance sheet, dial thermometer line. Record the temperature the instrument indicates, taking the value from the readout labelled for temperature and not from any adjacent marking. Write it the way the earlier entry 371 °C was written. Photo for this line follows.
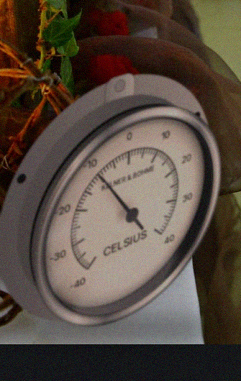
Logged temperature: -10 °C
